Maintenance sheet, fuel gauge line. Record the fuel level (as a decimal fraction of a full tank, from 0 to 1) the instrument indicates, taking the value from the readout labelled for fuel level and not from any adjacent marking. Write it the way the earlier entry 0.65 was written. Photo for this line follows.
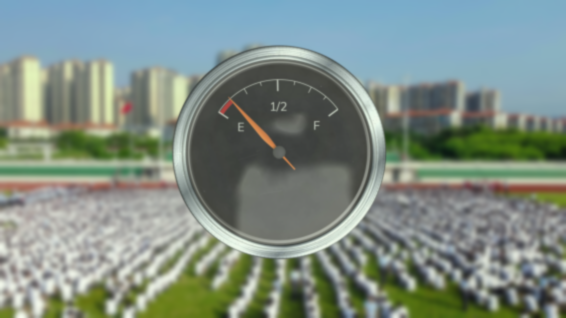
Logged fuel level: 0.125
